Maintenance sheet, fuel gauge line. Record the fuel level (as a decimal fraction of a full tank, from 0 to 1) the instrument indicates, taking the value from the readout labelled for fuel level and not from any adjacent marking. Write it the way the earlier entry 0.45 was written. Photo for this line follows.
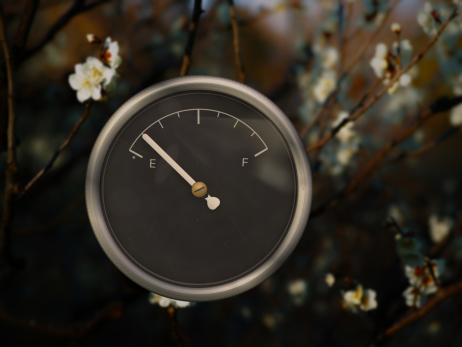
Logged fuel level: 0.125
